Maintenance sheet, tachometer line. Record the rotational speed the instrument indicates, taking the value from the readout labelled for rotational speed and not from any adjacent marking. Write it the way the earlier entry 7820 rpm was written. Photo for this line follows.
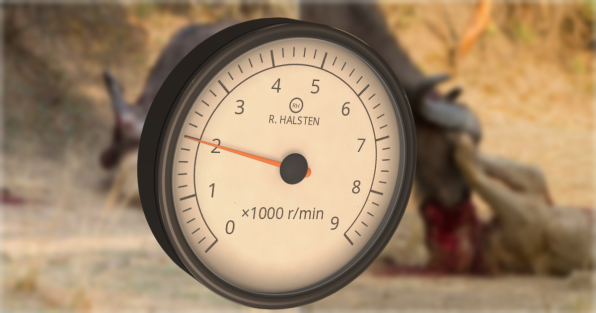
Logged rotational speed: 2000 rpm
